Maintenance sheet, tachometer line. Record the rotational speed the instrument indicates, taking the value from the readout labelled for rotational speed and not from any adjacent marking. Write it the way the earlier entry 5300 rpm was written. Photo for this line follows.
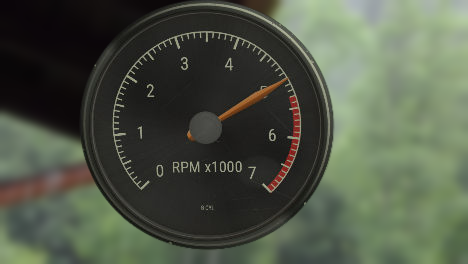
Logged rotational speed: 5000 rpm
